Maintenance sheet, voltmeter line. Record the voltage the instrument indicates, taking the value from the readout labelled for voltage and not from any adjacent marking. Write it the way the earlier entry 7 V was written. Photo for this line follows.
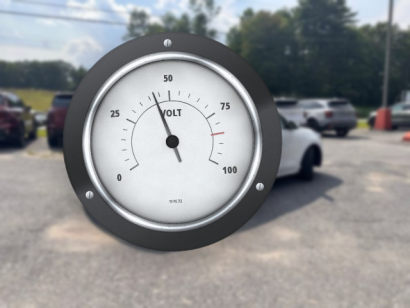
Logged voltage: 42.5 V
